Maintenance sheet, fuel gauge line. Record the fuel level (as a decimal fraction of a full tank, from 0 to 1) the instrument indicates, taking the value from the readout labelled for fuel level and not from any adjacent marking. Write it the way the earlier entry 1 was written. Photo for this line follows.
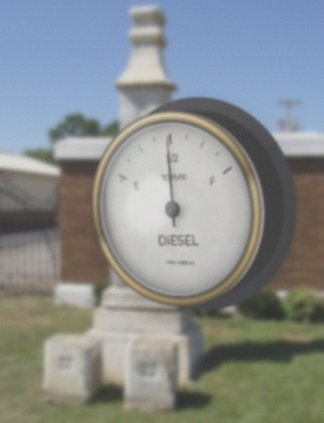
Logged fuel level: 0.5
